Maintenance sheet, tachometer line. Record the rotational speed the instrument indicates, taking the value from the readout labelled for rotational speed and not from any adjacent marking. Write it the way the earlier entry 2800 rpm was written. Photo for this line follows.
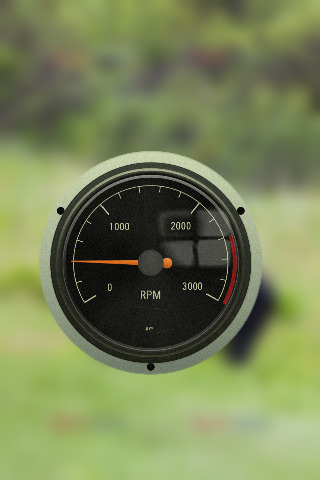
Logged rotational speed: 400 rpm
